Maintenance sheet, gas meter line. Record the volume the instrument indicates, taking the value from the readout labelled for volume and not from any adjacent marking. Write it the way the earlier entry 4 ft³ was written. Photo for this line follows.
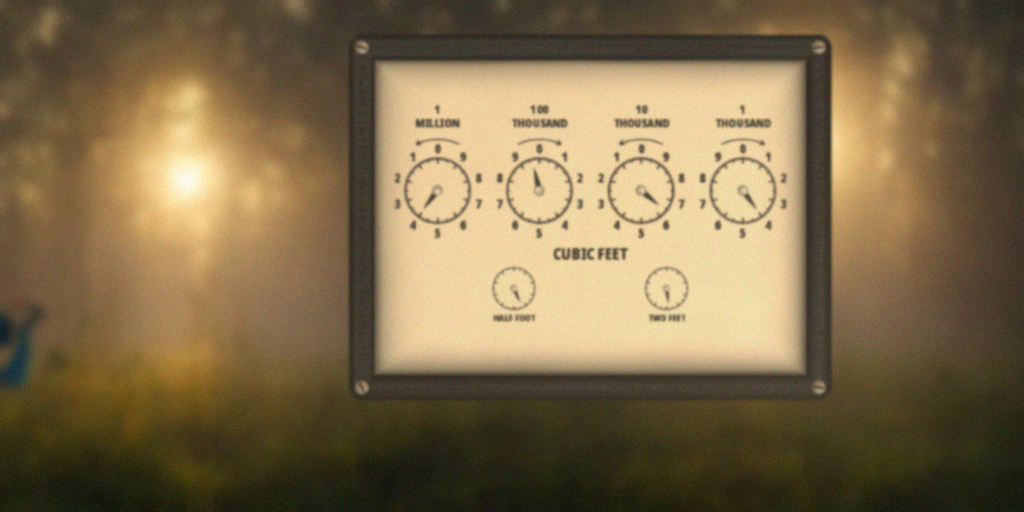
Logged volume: 396400 ft³
